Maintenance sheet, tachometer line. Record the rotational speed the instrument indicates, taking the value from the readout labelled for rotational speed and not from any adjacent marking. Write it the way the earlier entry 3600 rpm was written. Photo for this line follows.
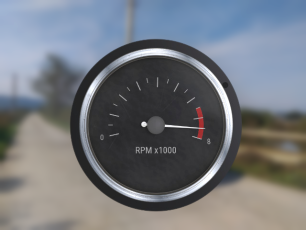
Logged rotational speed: 7500 rpm
